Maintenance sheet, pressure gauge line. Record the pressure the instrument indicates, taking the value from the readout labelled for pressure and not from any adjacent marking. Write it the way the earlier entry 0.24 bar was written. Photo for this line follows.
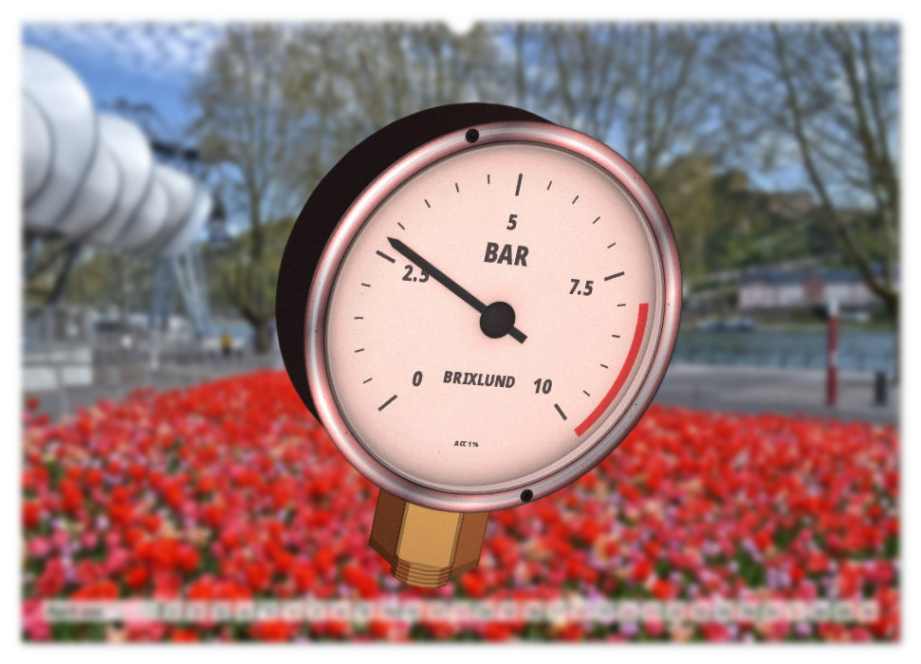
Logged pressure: 2.75 bar
